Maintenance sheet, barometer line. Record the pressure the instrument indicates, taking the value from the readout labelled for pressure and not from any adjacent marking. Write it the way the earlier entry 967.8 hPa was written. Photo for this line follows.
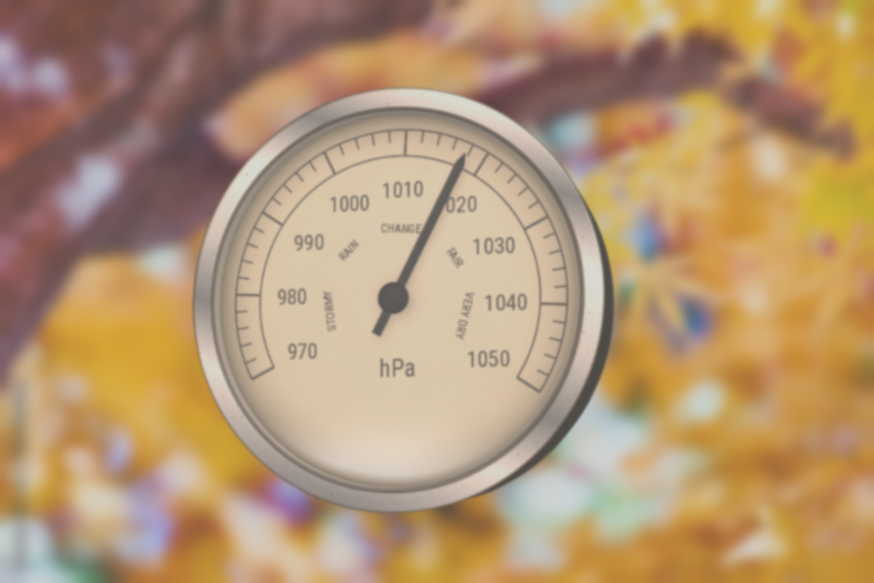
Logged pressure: 1018 hPa
